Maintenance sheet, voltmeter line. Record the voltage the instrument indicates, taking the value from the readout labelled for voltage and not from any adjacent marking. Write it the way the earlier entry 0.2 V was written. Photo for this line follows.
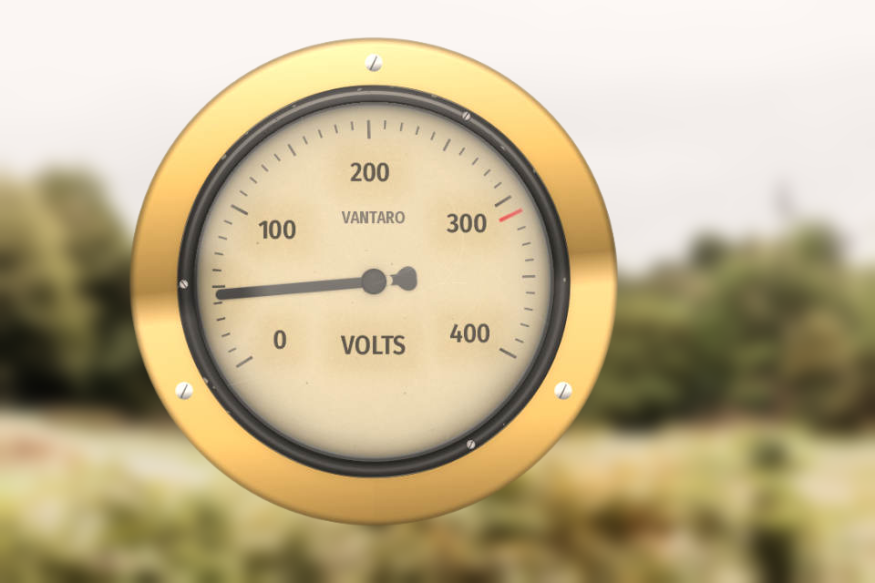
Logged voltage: 45 V
